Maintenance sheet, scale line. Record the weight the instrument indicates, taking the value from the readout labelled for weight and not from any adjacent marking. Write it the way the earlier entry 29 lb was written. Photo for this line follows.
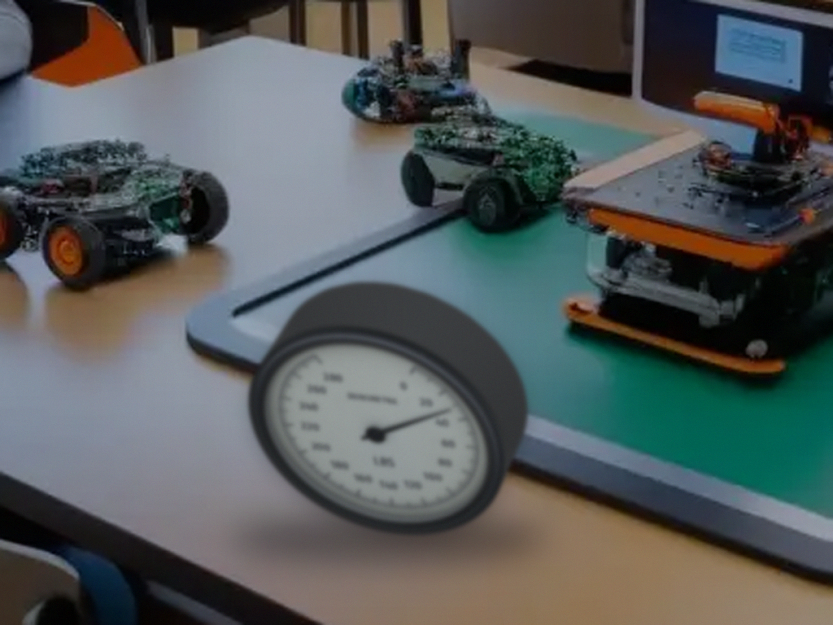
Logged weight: 30 lb
